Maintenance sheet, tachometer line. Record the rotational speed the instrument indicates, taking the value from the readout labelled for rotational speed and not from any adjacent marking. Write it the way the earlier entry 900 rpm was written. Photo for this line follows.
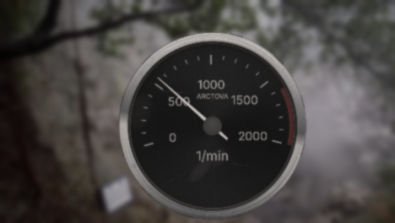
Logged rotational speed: 550 rpm
